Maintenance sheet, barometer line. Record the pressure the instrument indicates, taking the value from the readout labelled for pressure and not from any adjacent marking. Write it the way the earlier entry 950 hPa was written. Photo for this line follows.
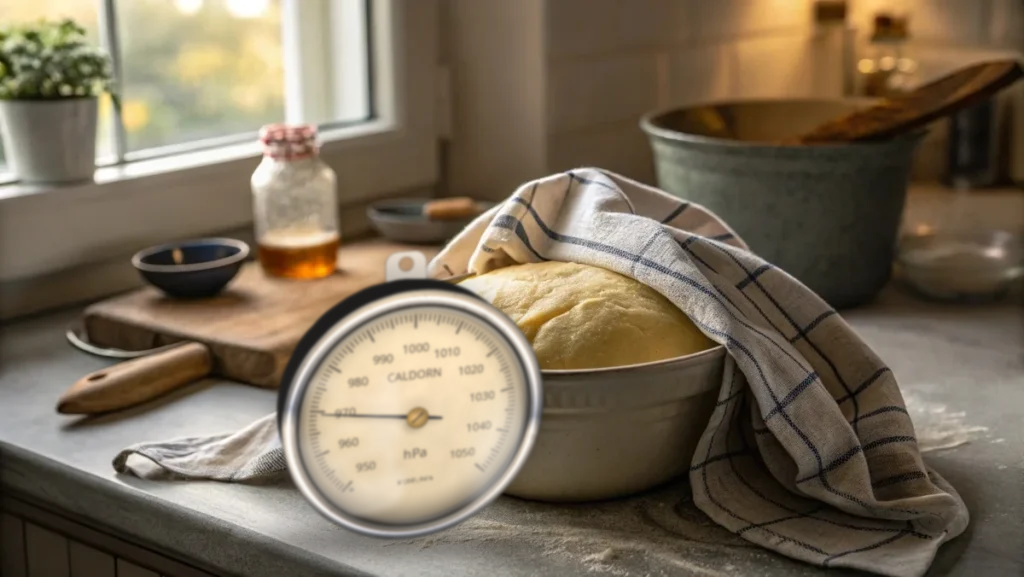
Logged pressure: 970 hPa
